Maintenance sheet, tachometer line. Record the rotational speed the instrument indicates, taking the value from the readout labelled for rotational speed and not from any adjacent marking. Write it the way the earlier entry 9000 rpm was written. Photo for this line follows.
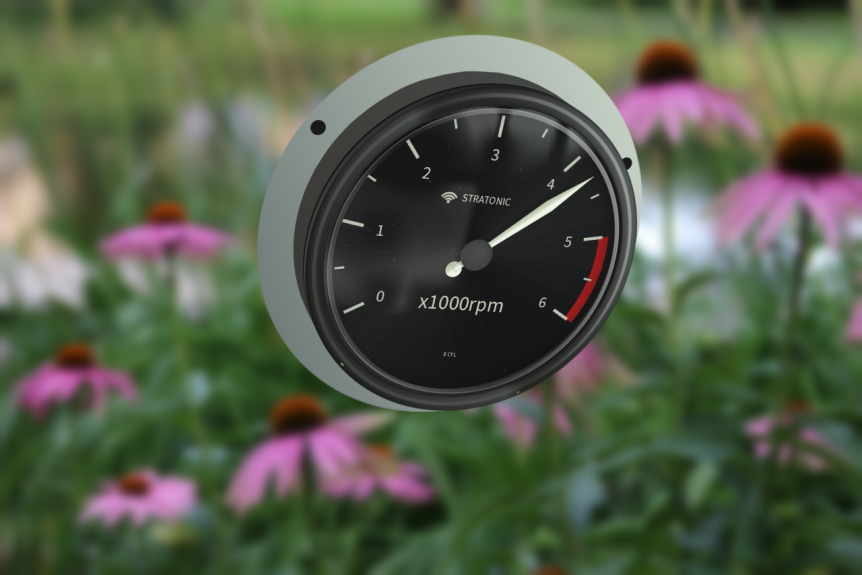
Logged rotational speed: 4250 rpm
